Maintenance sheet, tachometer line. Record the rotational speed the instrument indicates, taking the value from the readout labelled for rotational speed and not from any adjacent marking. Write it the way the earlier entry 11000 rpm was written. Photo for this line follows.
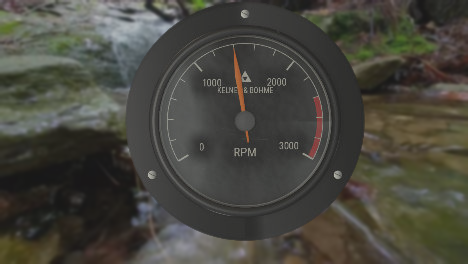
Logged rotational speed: 1400 rpm
